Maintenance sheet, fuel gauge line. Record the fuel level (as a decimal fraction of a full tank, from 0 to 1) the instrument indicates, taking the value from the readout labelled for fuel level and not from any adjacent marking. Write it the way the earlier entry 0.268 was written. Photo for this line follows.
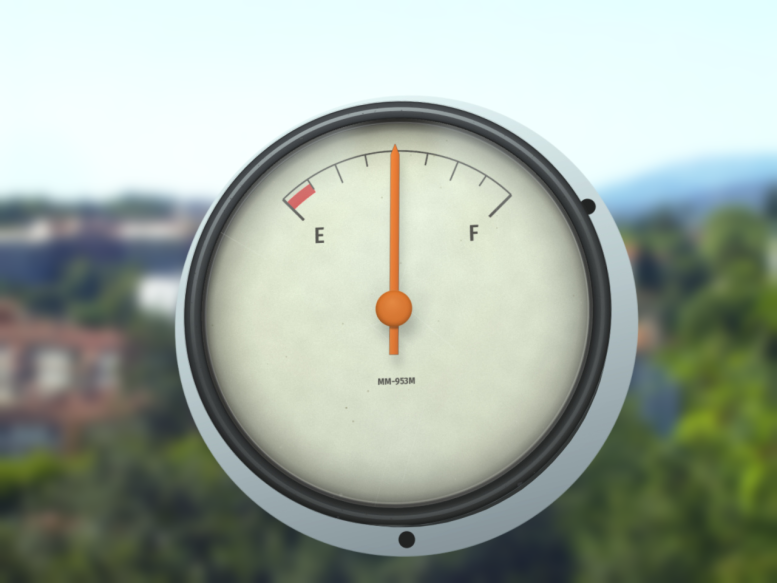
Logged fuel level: 0.5
